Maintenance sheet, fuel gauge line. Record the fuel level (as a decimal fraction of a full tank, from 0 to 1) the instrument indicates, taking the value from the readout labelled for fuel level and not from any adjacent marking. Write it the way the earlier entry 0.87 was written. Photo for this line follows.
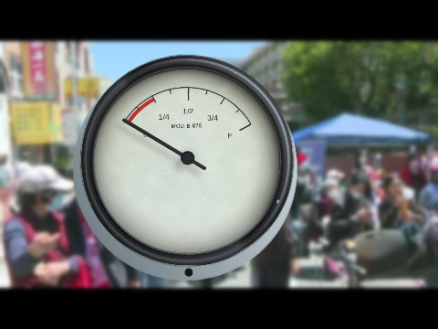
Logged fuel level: 0
